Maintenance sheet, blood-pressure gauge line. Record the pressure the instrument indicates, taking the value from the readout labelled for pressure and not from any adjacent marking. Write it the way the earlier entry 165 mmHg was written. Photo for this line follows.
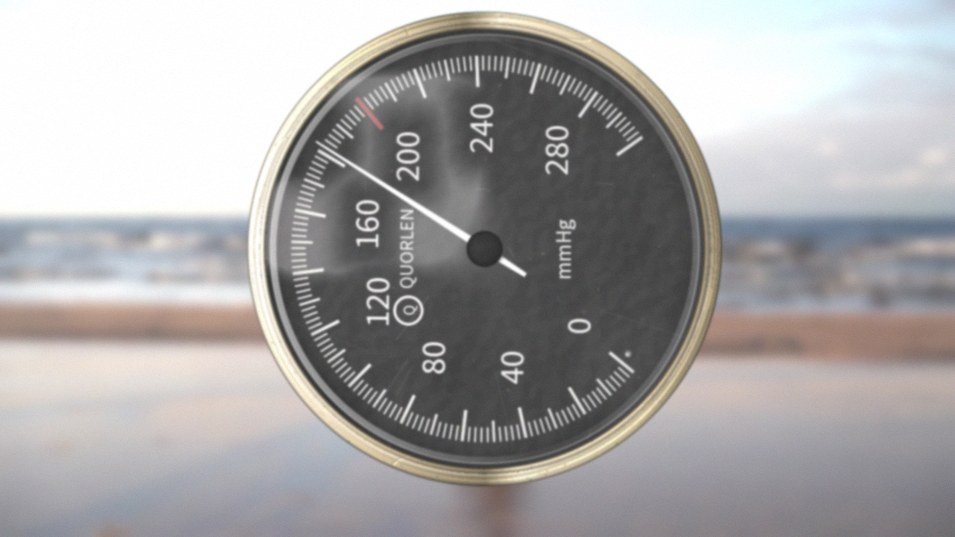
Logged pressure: 182 mmHg
